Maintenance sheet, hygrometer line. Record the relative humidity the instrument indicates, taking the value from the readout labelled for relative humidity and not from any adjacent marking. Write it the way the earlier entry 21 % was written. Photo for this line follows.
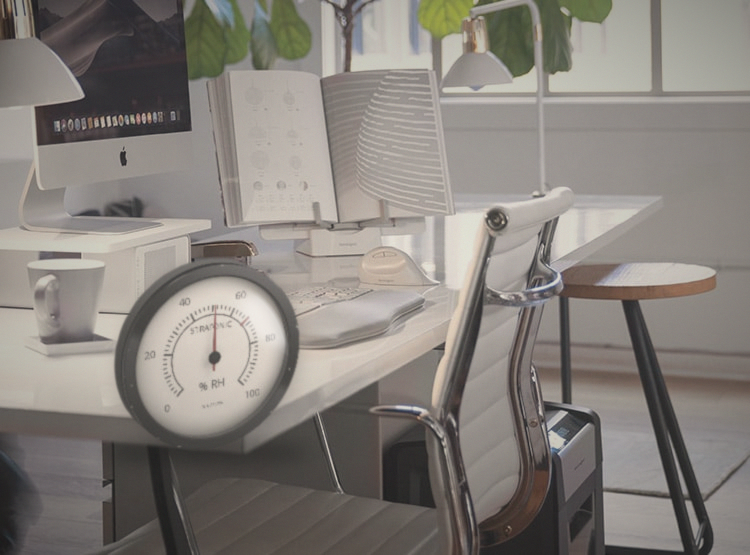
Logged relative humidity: 50 %
